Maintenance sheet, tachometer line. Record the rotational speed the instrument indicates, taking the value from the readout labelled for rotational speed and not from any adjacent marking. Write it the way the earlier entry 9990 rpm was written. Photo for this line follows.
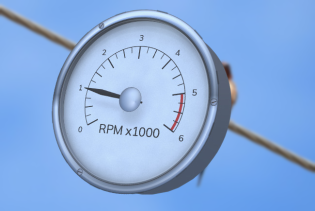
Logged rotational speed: 1000 rpm
